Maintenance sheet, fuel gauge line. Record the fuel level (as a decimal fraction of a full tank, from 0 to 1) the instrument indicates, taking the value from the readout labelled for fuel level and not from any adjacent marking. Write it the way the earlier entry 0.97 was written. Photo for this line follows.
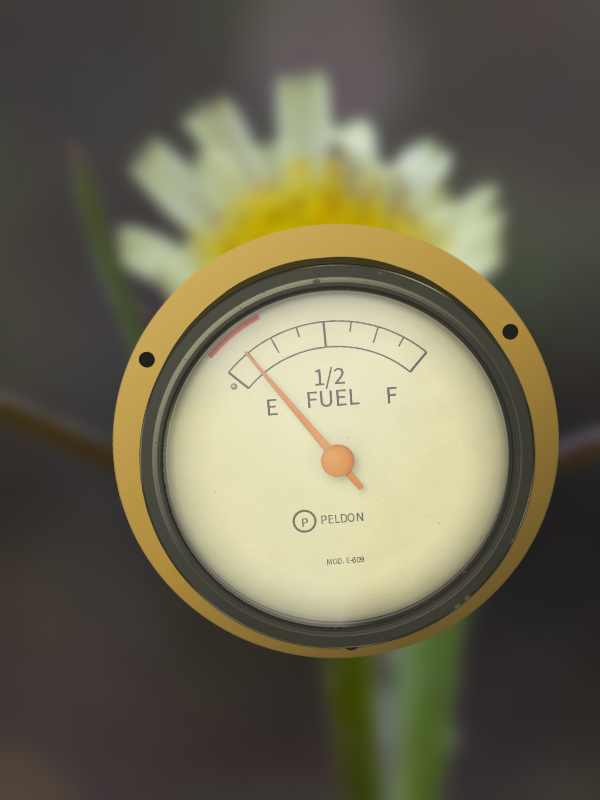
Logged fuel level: 0.125
